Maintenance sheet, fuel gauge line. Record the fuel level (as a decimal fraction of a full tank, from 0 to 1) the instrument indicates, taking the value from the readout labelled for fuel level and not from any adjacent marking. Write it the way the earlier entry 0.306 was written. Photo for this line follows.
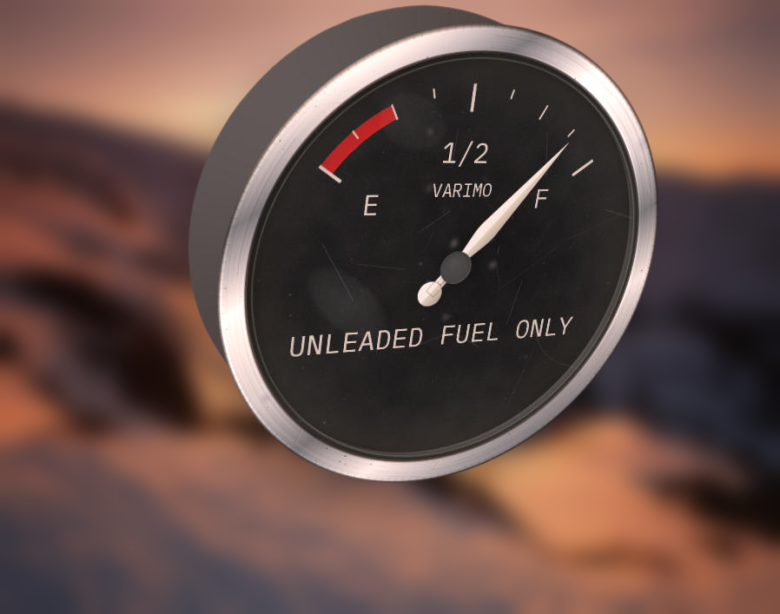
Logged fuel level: 0.875
